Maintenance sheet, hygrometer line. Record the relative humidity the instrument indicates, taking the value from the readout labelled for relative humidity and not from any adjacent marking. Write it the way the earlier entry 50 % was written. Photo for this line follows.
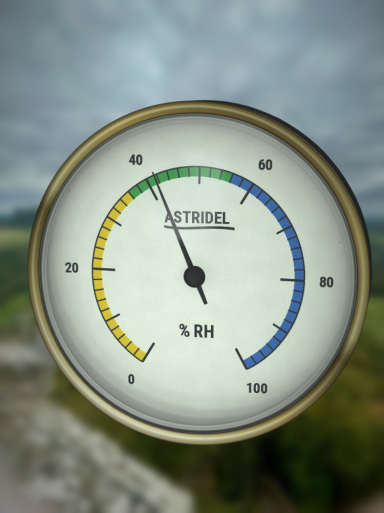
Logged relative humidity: 42 %
